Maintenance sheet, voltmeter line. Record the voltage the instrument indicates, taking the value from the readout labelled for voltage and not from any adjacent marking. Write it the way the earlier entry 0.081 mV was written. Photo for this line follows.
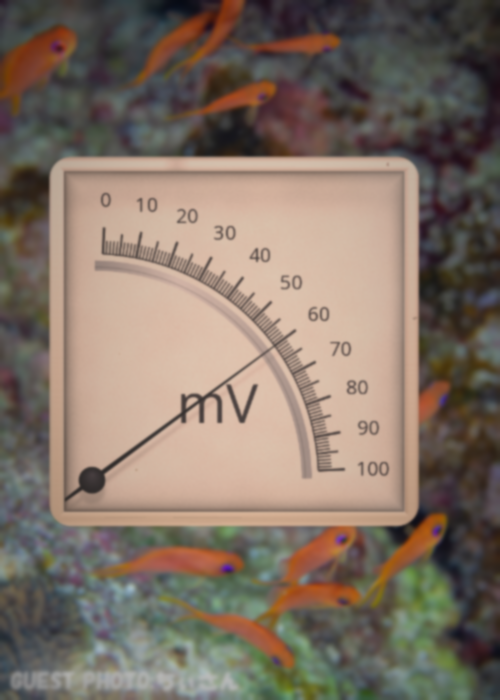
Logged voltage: 60 mV
